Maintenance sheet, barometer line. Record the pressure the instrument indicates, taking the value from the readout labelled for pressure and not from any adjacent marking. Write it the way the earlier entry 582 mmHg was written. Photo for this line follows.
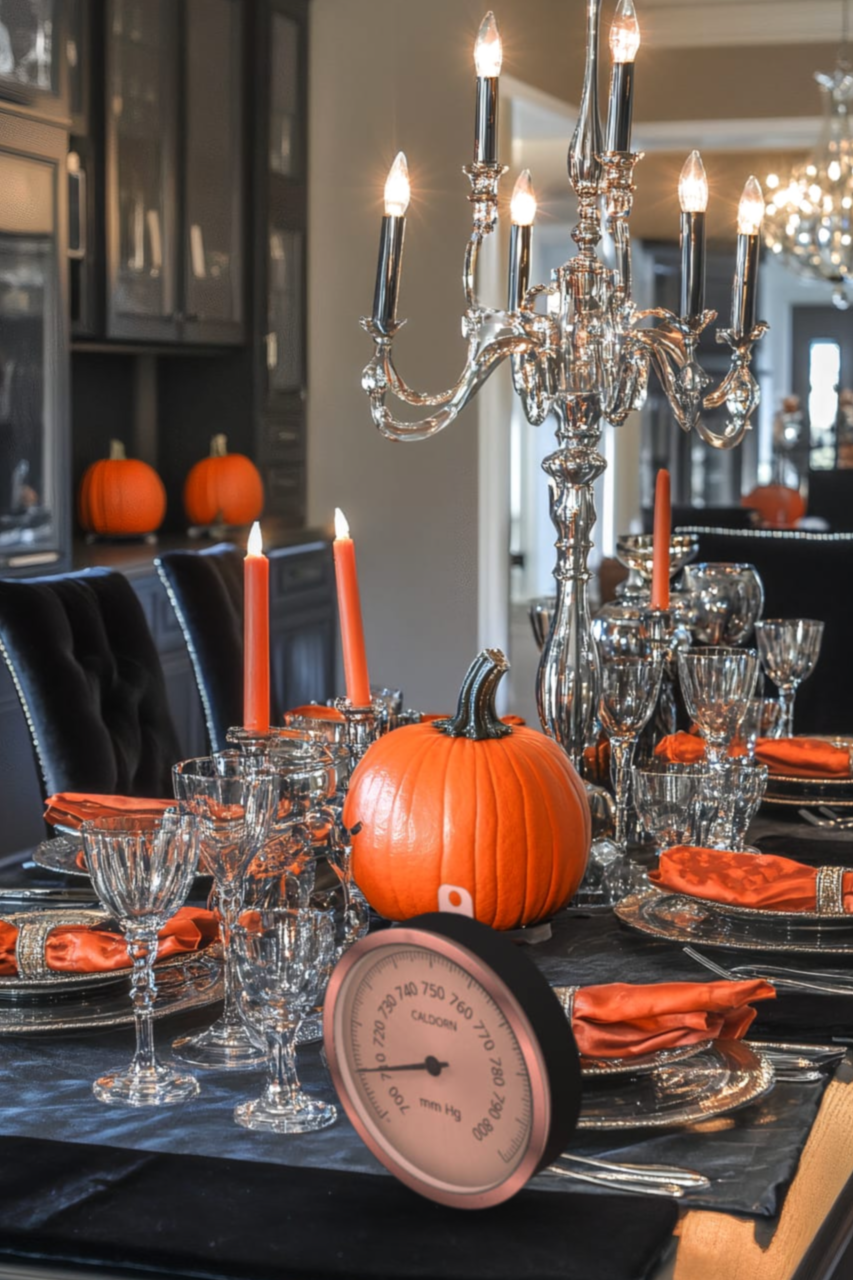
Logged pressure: 710 mmHg
